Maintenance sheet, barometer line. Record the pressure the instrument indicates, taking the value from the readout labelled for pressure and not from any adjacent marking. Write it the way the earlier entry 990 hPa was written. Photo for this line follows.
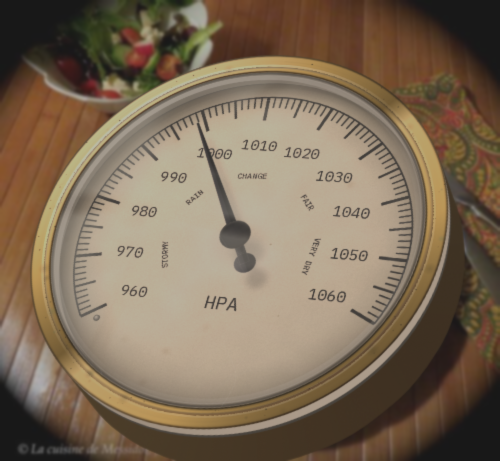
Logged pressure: 999 hPa
